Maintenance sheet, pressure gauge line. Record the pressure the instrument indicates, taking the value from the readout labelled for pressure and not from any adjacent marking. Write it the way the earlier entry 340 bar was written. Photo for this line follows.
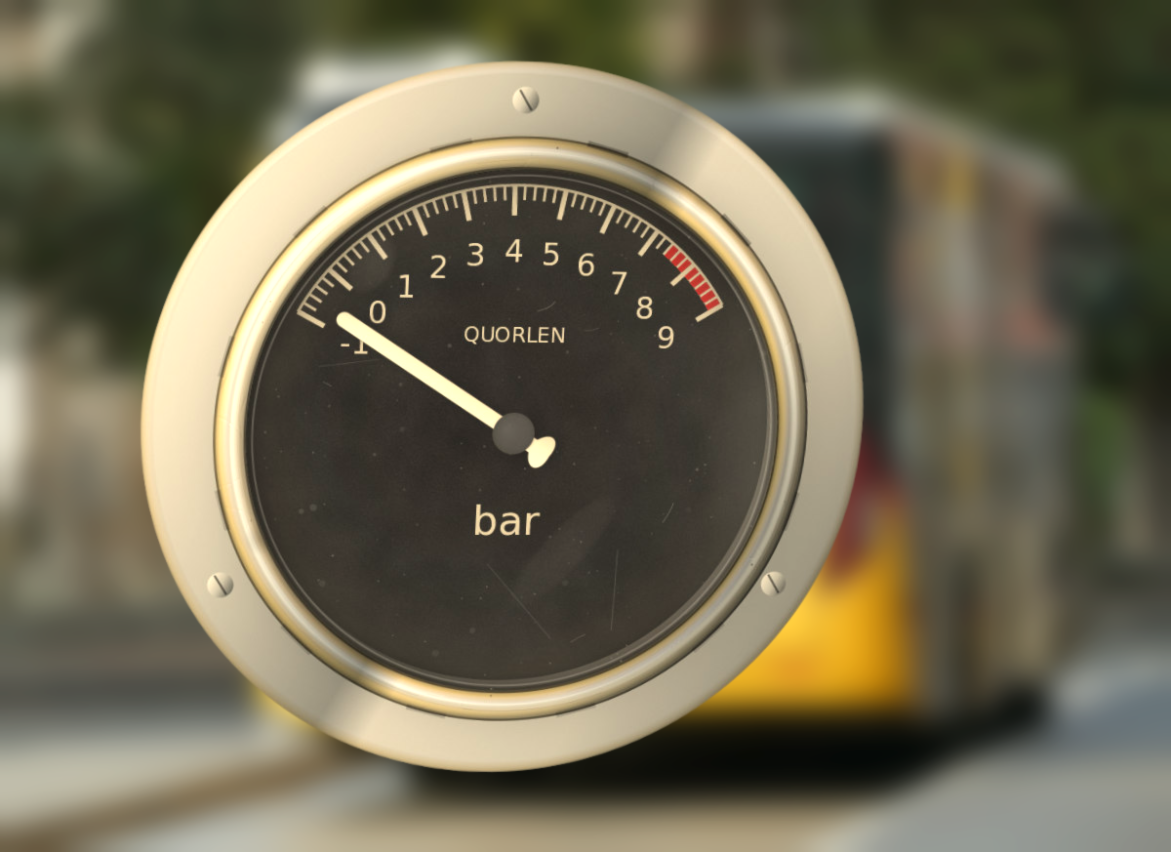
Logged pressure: -0.6 bar
